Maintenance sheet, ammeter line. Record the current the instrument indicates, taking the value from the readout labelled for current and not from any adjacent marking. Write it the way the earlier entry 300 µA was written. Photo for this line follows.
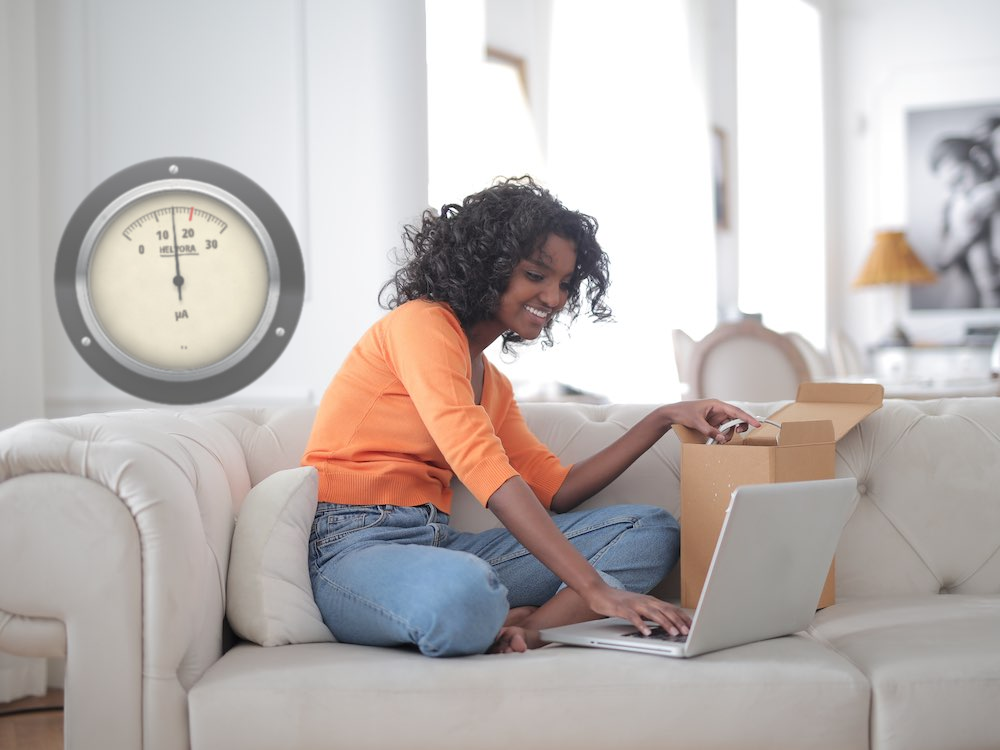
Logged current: 15 µA
